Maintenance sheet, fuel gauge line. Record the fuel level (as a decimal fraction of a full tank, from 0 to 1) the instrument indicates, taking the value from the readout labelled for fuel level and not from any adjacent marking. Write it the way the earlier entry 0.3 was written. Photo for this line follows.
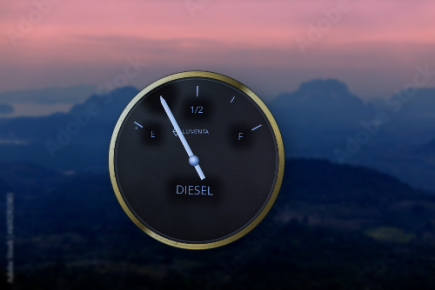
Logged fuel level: 0.25
